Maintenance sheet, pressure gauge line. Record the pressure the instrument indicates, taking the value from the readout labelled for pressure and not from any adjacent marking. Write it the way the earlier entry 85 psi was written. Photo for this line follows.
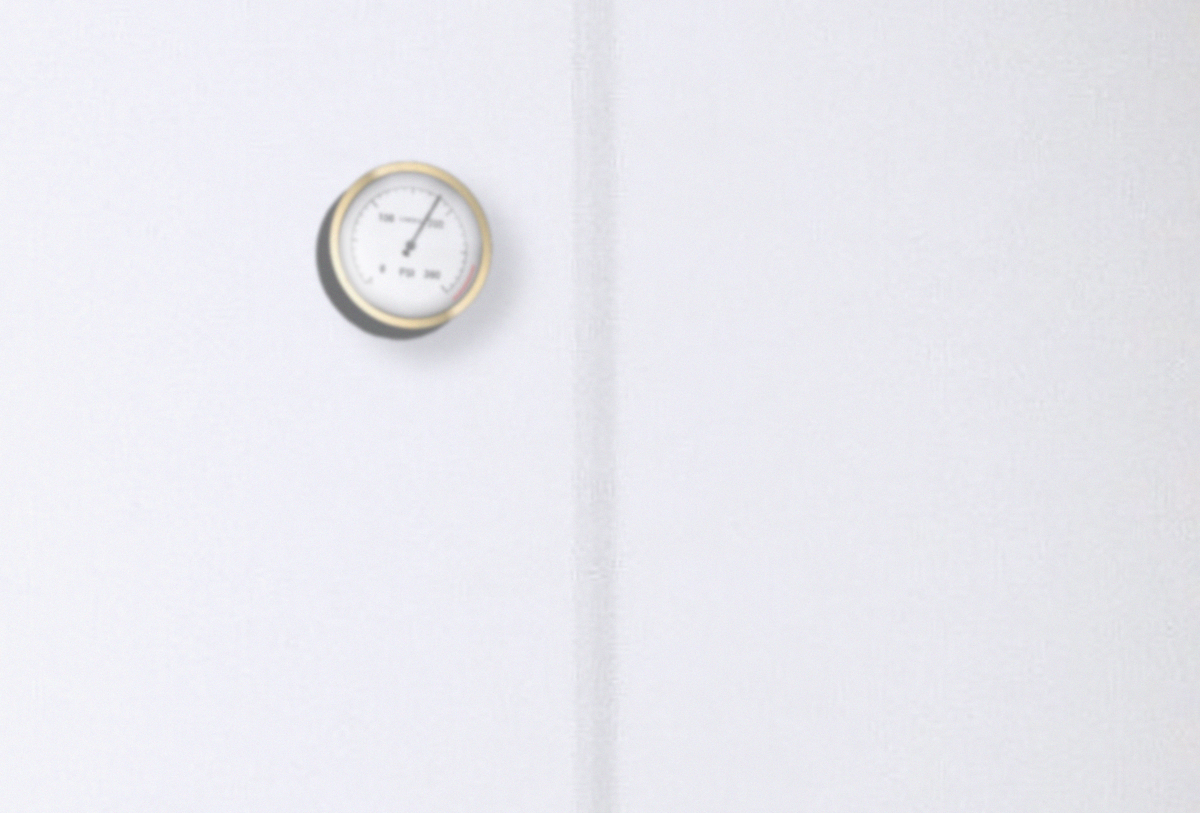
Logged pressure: 180 psi
